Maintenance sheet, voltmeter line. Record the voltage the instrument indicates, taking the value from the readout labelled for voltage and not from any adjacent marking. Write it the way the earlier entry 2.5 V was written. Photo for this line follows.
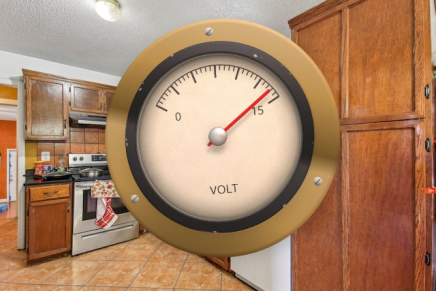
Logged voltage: 14 V
